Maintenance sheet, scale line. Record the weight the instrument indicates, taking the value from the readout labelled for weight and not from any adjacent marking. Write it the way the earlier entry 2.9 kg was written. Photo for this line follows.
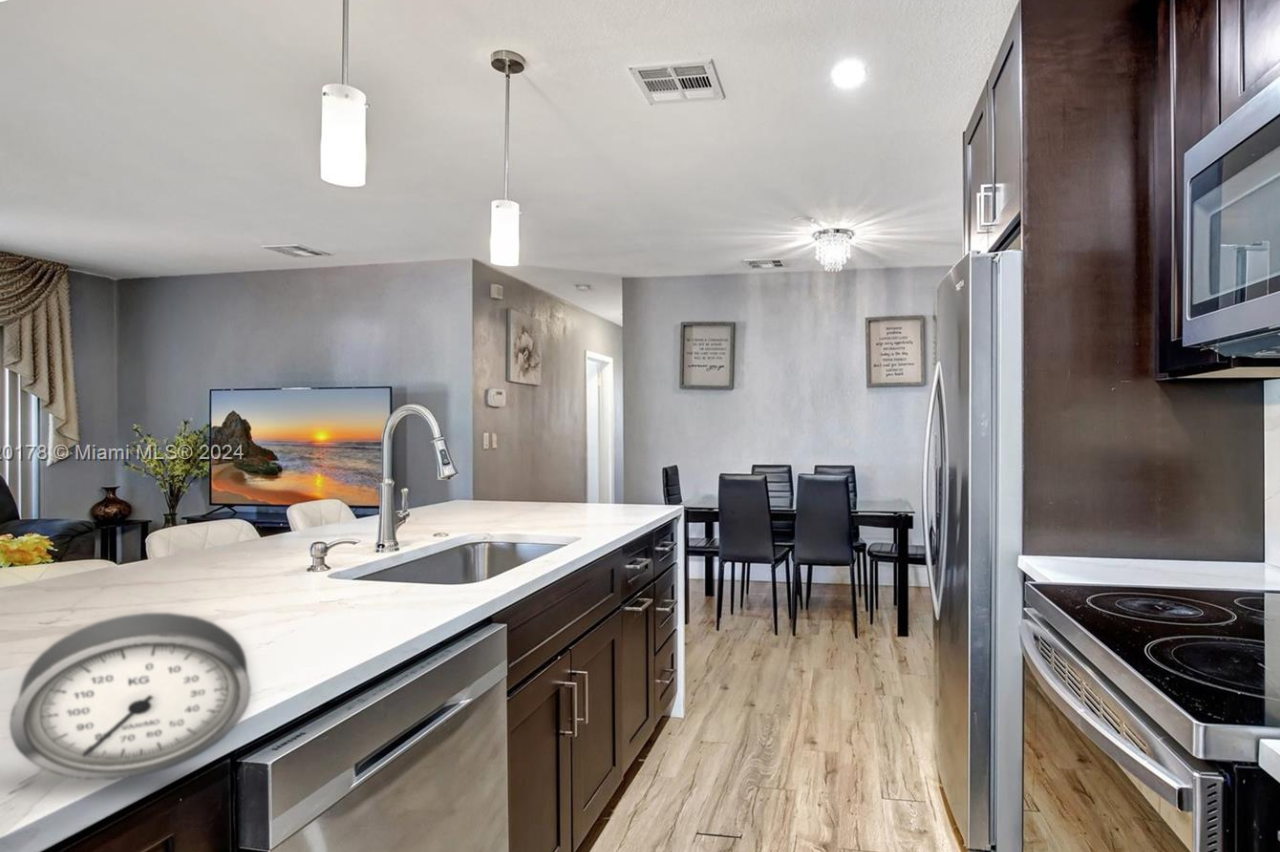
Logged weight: 80 kg
